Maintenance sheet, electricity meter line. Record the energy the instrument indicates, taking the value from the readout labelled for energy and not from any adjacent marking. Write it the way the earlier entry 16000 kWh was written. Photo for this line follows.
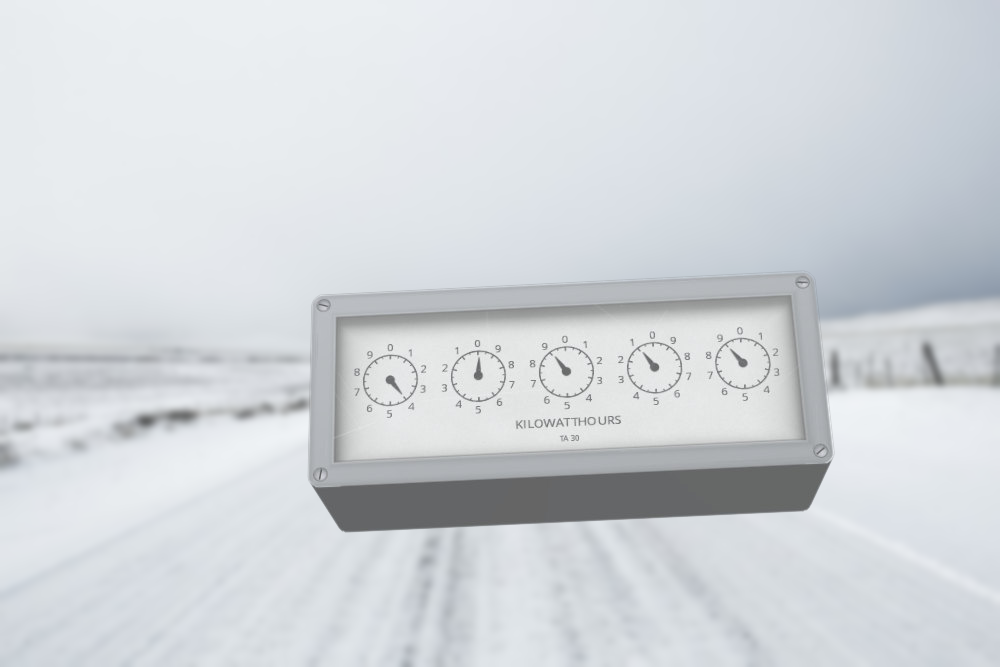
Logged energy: 39909 kWh
